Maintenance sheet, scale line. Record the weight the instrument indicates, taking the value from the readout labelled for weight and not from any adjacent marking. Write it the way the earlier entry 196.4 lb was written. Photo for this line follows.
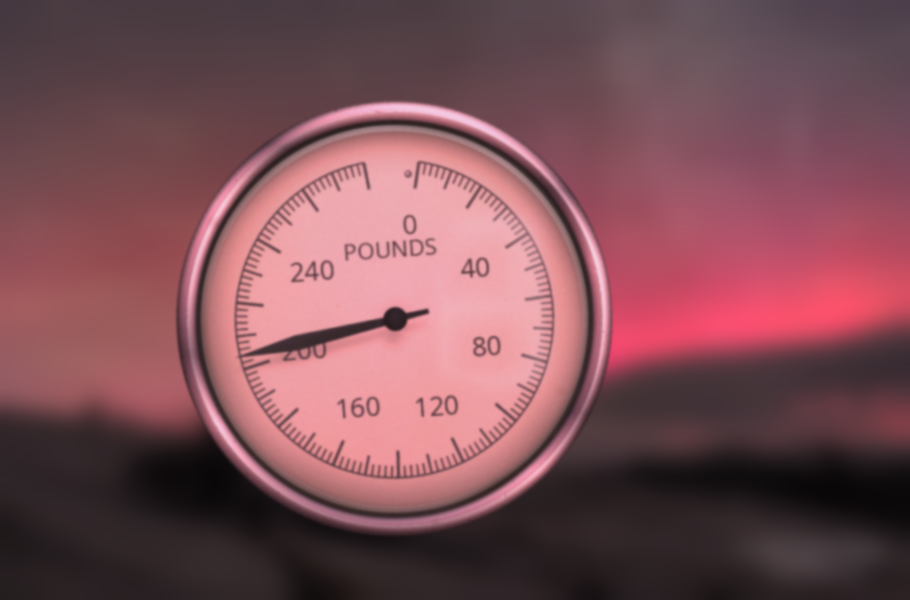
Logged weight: 204 lb
